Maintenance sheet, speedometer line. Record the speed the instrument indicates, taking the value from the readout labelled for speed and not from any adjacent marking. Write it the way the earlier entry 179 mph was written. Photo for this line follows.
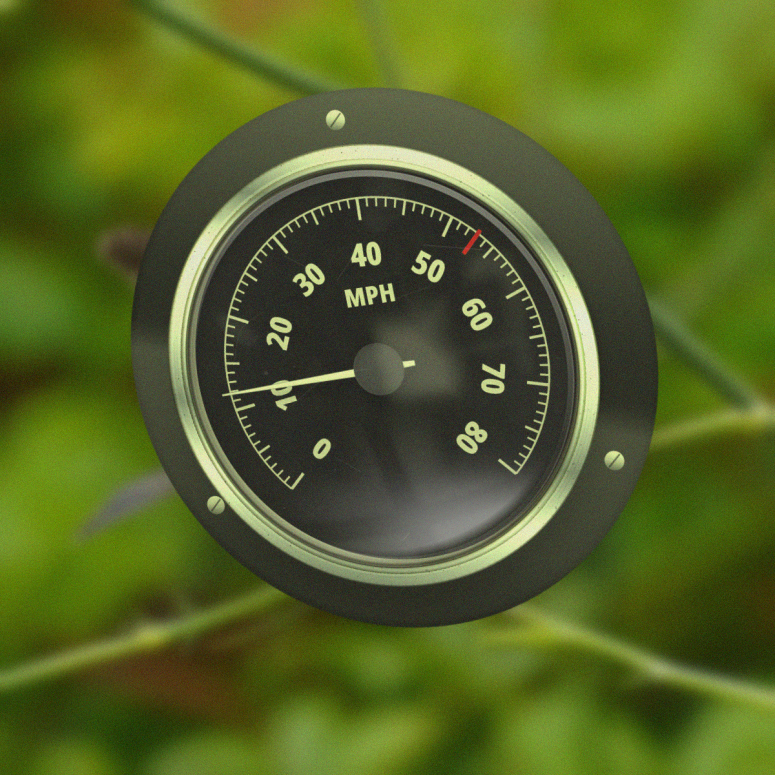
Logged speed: 12 mph
